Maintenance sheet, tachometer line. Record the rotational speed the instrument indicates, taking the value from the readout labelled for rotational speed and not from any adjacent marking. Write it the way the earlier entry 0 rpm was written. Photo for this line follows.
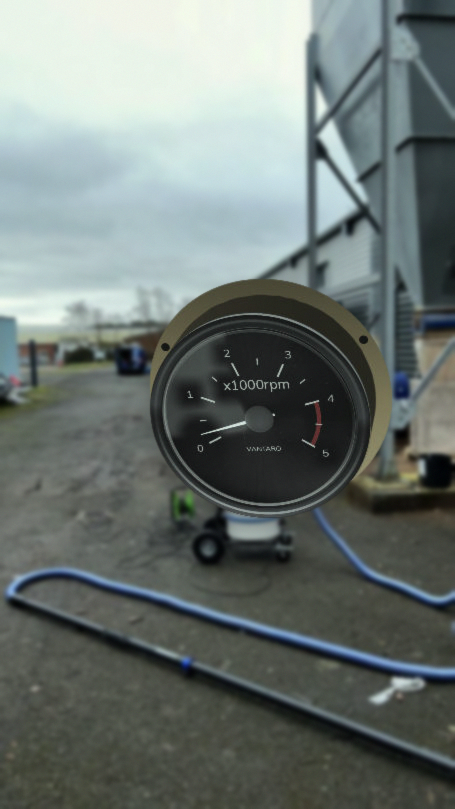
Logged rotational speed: 250 rpm
